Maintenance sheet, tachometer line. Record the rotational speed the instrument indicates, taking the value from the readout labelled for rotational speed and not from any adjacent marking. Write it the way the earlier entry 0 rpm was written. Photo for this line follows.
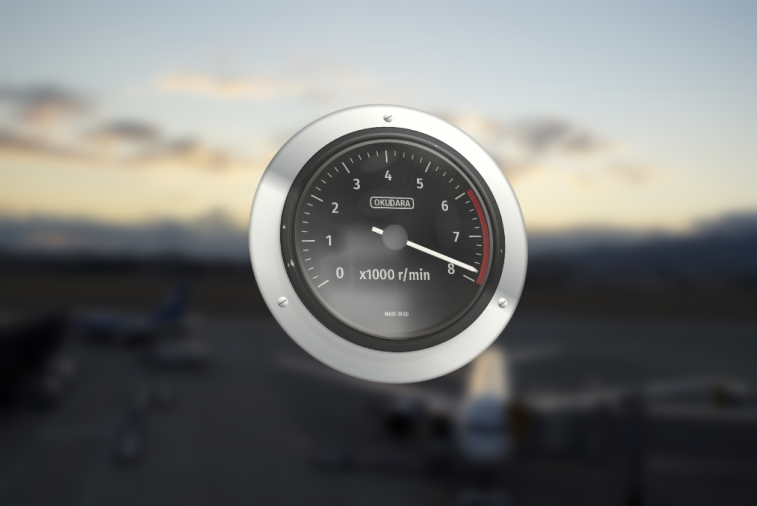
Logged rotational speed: 7800 rpm
